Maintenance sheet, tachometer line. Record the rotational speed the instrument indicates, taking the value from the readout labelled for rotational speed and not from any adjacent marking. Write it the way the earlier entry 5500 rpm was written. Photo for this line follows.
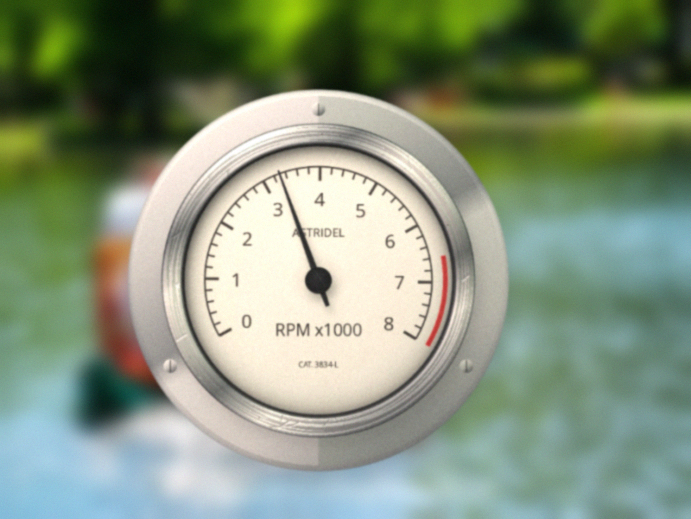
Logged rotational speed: 3300 rpm
